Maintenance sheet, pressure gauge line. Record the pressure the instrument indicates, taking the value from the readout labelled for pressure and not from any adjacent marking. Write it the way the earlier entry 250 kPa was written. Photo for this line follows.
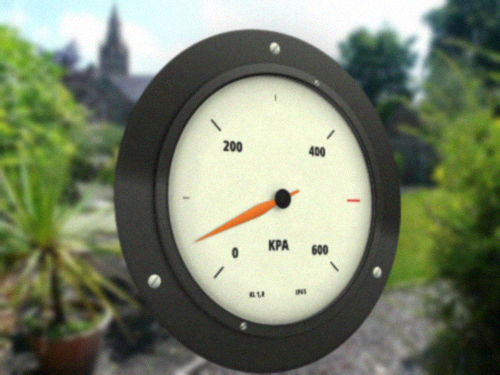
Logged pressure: 50 kPa
